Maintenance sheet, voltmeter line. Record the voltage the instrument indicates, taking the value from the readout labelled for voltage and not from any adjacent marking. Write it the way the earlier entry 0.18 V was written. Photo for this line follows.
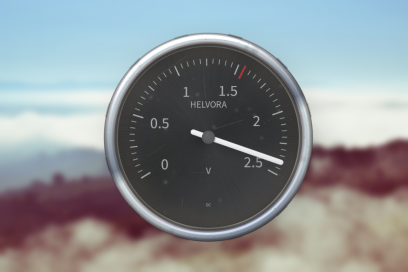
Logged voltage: 2.4 V
